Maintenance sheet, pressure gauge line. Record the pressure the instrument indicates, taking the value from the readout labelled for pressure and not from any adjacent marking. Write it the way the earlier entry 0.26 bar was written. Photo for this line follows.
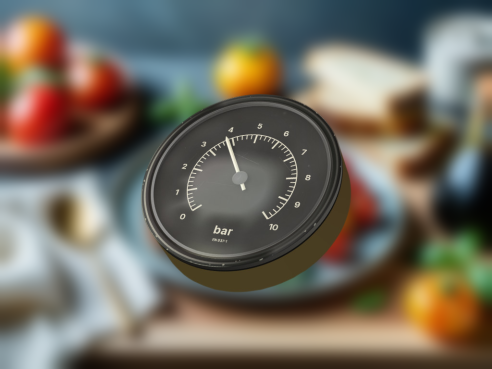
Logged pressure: 3.8 bar
